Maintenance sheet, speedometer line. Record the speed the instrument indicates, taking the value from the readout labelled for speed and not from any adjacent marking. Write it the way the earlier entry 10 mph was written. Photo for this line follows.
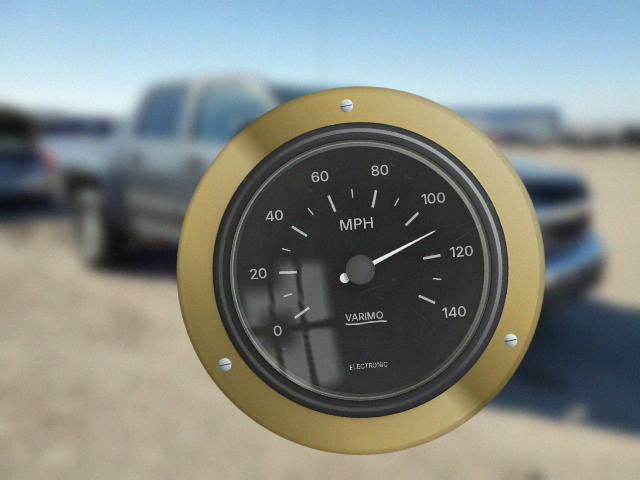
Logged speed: 110 mph
